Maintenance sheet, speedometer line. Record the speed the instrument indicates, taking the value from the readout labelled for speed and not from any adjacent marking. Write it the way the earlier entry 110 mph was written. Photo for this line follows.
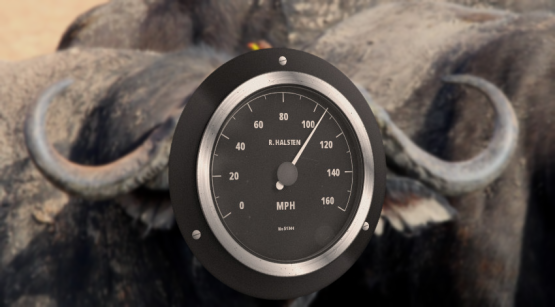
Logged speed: 105 mph
